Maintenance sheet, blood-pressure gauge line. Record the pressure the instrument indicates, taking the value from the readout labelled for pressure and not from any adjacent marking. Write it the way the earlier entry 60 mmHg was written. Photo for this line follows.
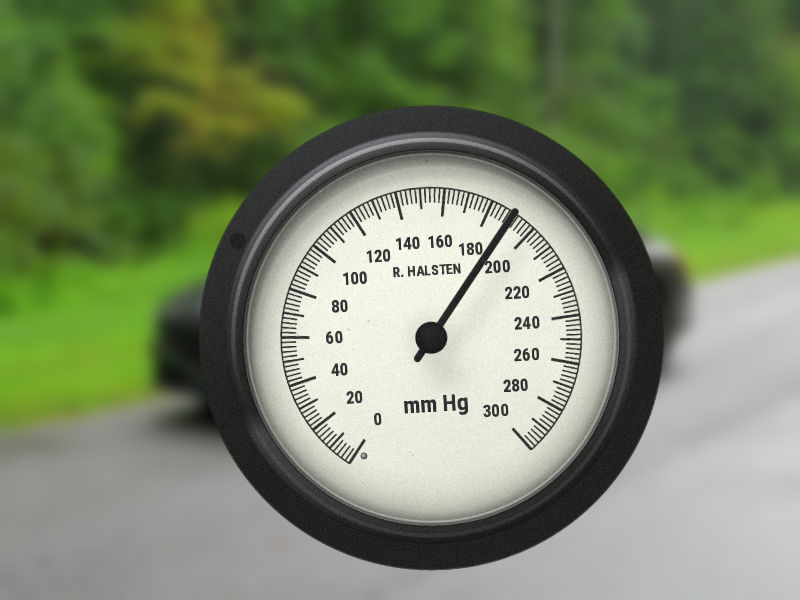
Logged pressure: 190 mmHg
